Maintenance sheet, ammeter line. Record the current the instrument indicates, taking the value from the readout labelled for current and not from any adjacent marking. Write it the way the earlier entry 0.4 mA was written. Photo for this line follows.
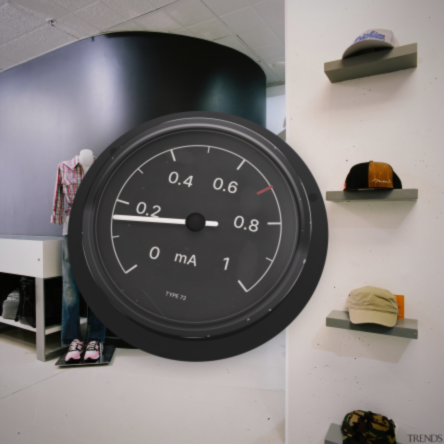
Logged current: 0.15 mA
